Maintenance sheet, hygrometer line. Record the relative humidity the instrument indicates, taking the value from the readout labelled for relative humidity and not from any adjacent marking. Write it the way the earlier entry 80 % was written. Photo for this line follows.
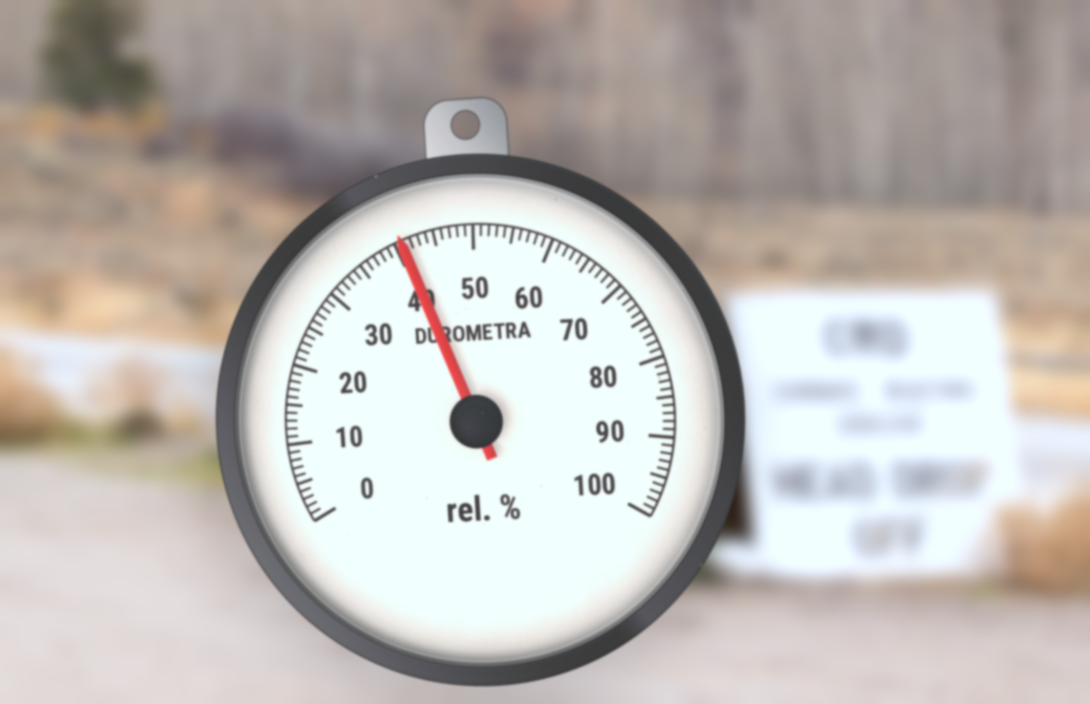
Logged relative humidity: 41 %
